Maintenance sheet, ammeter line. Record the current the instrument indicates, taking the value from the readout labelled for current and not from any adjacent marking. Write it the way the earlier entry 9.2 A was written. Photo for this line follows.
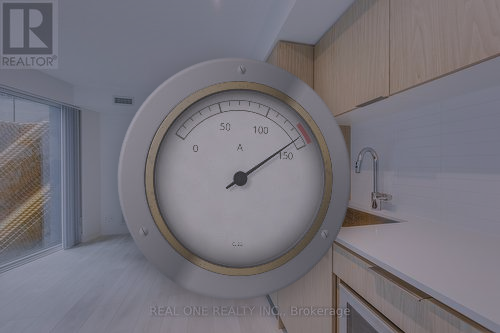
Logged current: 140 A
